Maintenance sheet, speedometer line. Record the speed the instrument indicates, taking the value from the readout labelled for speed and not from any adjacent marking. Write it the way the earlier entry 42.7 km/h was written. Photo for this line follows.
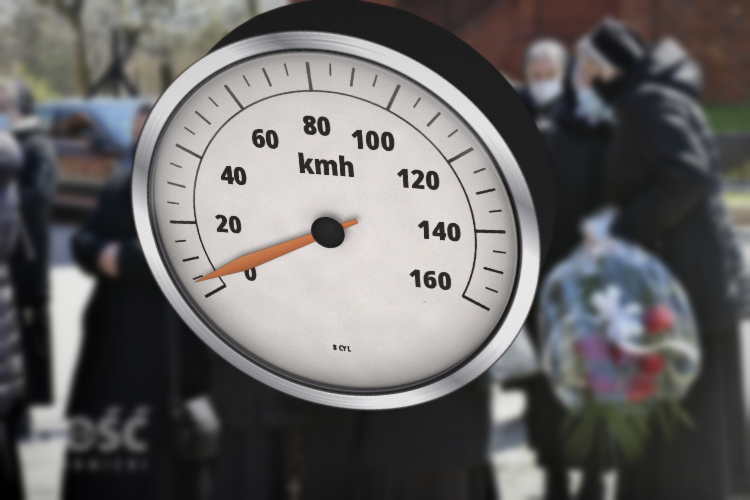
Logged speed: 5 km/h
